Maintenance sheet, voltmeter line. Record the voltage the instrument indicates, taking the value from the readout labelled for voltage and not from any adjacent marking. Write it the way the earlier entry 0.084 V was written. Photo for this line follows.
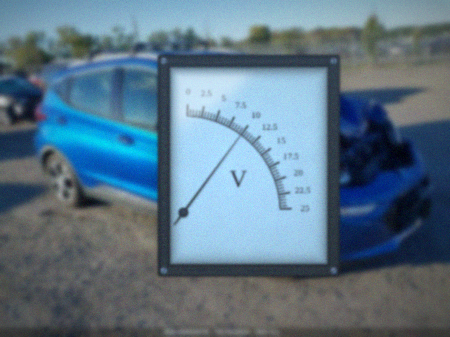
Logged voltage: 10 V
